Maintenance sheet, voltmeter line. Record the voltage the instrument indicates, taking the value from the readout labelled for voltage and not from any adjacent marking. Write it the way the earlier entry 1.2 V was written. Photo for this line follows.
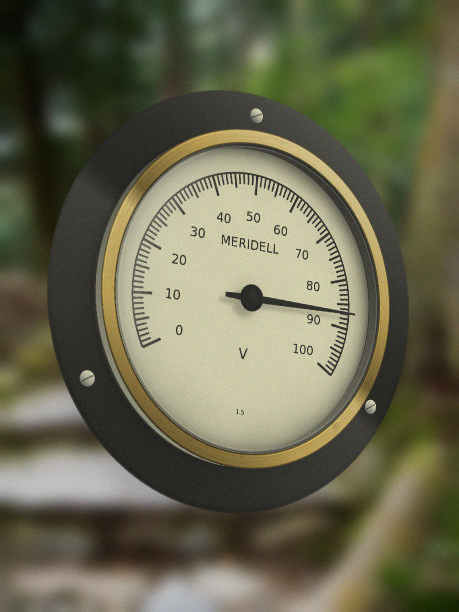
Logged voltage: 87 V
